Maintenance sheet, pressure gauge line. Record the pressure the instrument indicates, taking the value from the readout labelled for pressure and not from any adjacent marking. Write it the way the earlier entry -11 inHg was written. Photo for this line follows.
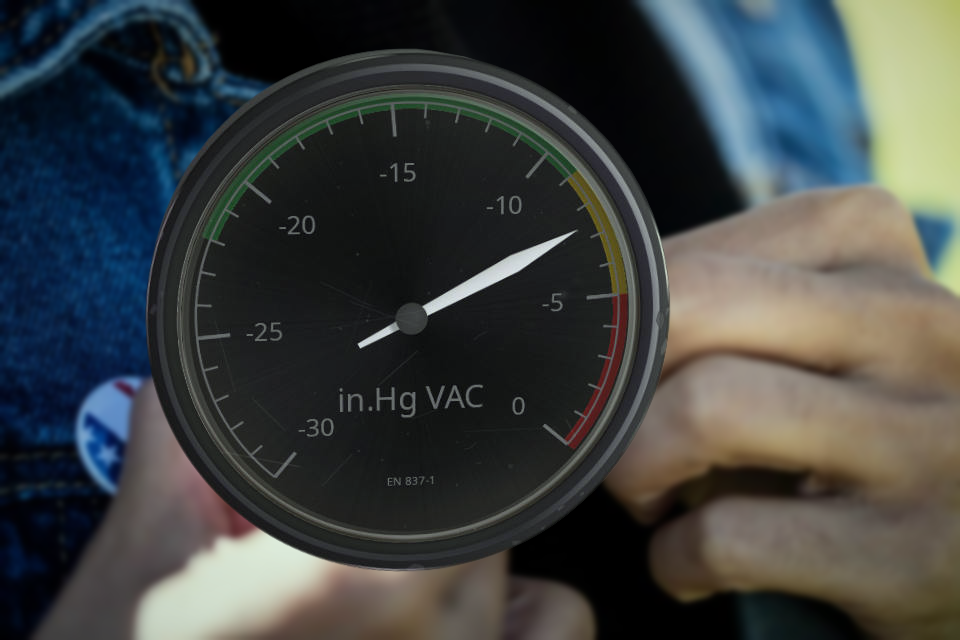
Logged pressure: -7.5 inHg
